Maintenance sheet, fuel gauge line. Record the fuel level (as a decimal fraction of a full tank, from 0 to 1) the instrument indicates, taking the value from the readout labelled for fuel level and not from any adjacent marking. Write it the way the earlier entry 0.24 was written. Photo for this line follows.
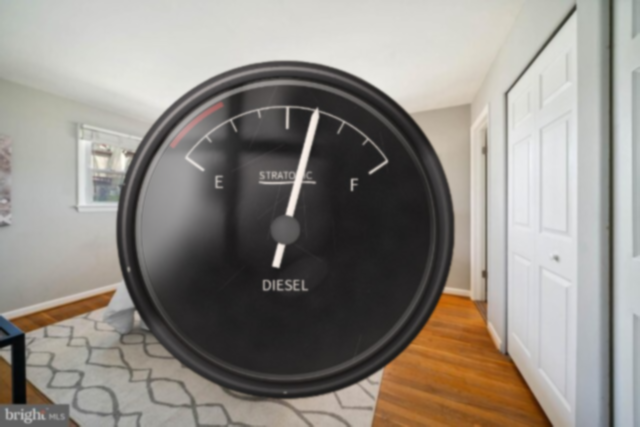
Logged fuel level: 0.625
